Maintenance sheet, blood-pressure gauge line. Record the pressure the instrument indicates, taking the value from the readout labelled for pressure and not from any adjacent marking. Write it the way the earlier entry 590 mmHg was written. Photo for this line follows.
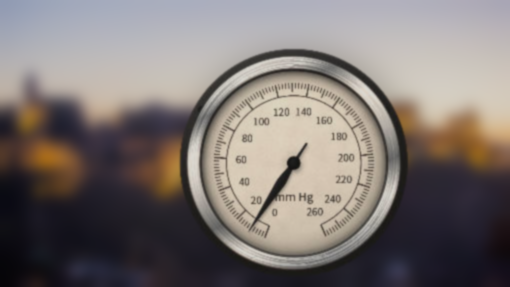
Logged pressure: 10 mmHg
